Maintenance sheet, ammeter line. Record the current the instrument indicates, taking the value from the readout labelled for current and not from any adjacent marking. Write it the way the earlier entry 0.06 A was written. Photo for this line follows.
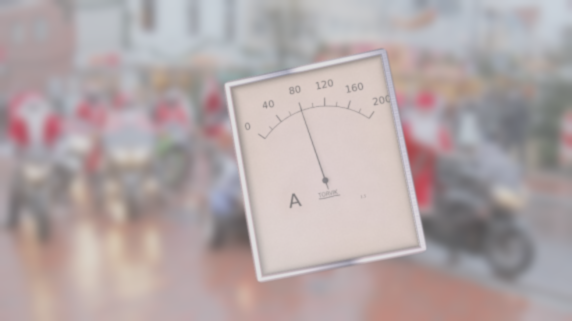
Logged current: 80 A
